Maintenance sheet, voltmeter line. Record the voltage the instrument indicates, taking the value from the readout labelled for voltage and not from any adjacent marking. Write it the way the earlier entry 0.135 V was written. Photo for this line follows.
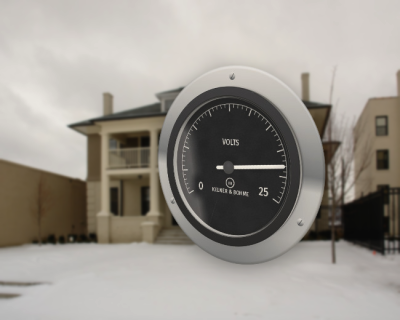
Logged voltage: 21.5 V
